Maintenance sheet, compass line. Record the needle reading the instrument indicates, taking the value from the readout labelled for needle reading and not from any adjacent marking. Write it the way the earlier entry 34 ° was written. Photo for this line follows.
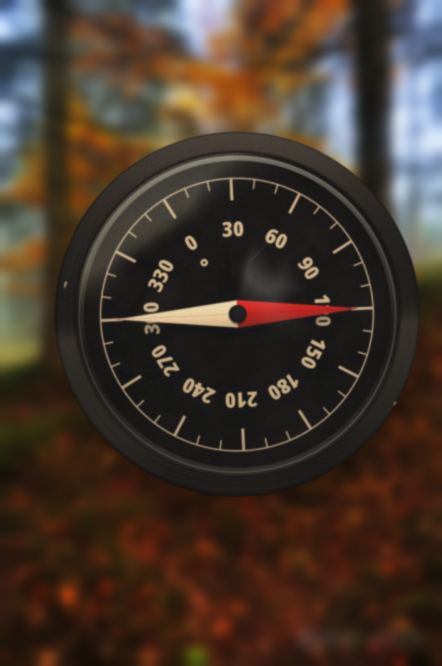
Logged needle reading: 120 °
